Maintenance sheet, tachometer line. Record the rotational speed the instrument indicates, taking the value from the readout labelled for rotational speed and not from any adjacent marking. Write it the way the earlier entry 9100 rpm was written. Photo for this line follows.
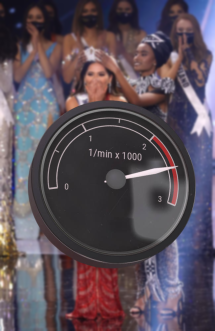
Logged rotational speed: 2500 rpm
